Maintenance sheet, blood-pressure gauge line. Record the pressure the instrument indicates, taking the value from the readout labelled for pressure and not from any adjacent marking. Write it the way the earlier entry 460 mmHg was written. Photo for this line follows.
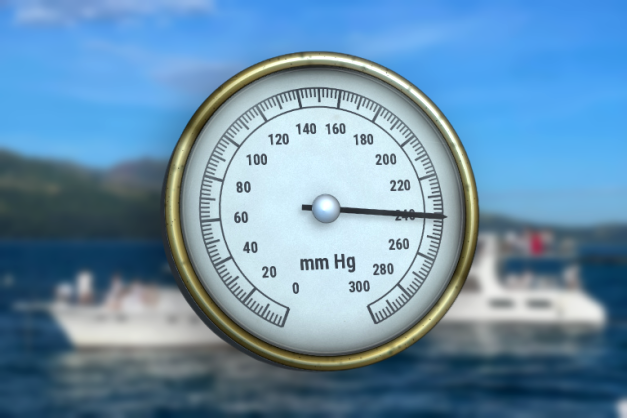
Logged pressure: 240 mmHg
